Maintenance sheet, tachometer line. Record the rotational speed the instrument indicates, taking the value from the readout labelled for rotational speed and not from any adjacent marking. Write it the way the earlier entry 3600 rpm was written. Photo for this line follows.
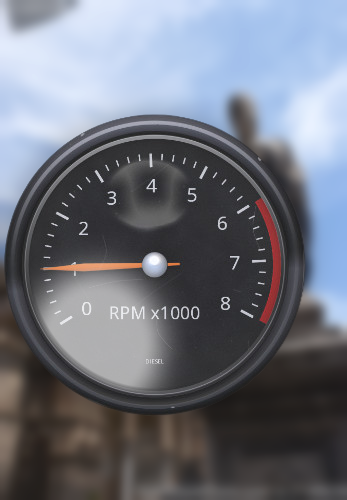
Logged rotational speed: 1000 rpm
